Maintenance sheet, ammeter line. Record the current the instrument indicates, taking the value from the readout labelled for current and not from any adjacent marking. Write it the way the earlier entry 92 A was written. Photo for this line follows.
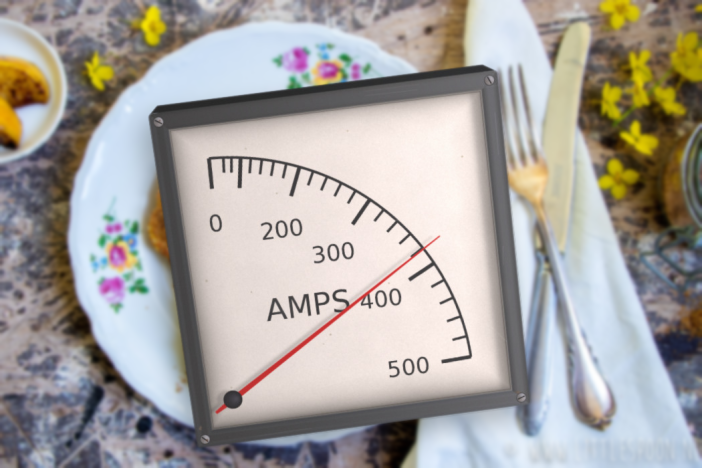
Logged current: 380 A
